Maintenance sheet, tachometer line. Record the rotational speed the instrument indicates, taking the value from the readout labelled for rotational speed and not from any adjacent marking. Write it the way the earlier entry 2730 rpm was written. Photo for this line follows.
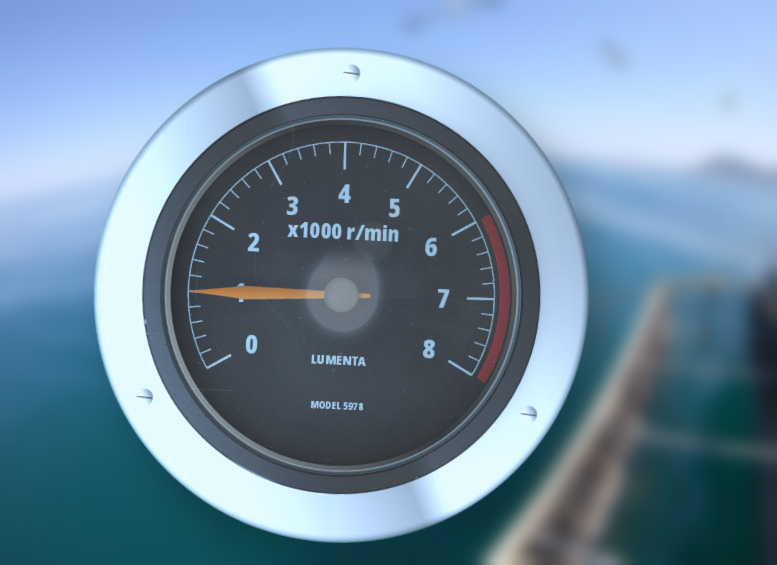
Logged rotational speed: 1000 rpm
